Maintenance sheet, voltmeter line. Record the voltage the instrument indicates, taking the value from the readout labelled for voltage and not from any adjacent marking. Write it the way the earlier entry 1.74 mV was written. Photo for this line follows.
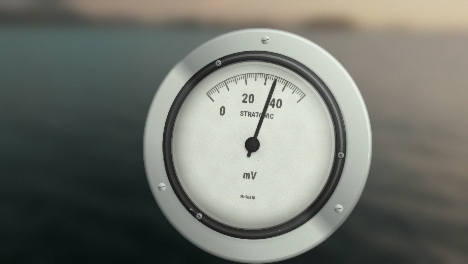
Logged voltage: 35 mV
